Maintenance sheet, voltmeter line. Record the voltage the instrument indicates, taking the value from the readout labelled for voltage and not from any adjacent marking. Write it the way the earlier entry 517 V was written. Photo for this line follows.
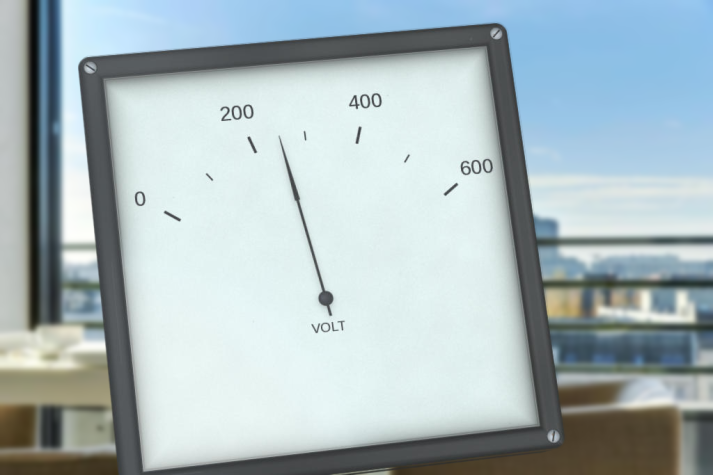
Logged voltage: 250 V
